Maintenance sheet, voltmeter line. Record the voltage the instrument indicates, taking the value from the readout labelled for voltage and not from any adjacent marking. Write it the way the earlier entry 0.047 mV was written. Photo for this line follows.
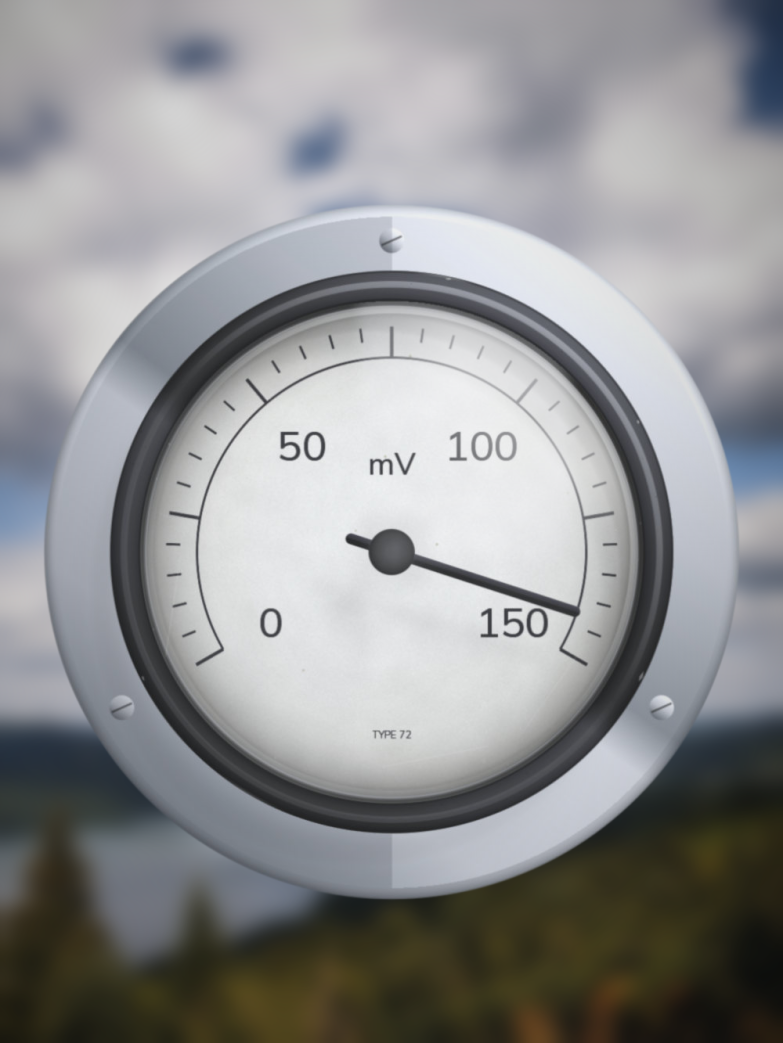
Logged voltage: 142.5 mV
